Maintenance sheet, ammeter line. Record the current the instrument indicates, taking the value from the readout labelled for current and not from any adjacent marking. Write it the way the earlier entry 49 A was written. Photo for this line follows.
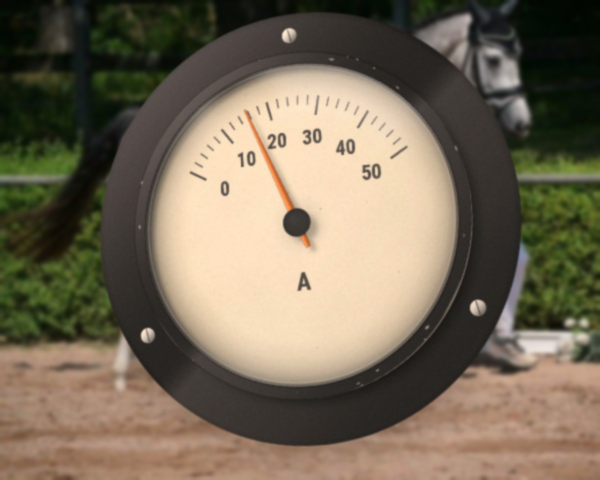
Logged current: 16 A
